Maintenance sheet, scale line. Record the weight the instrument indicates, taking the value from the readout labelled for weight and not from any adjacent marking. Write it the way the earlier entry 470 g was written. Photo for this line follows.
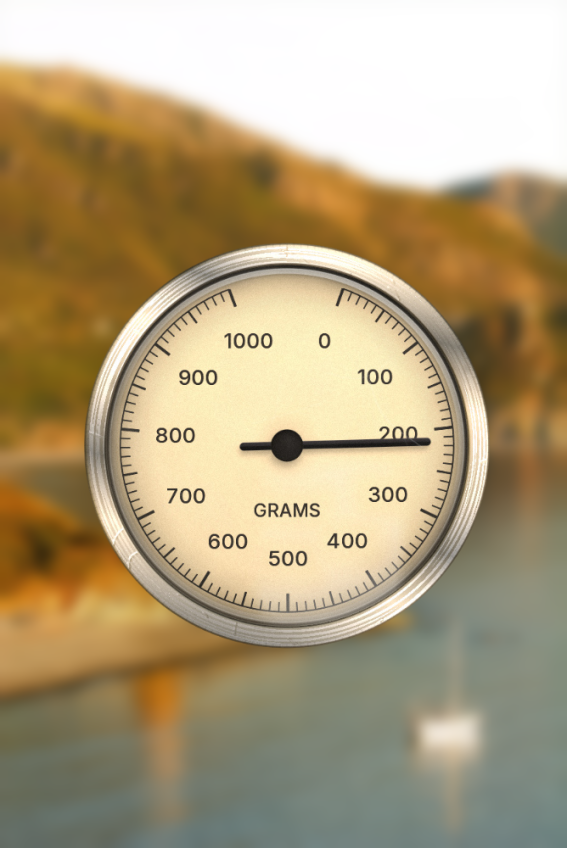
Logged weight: 215 g
